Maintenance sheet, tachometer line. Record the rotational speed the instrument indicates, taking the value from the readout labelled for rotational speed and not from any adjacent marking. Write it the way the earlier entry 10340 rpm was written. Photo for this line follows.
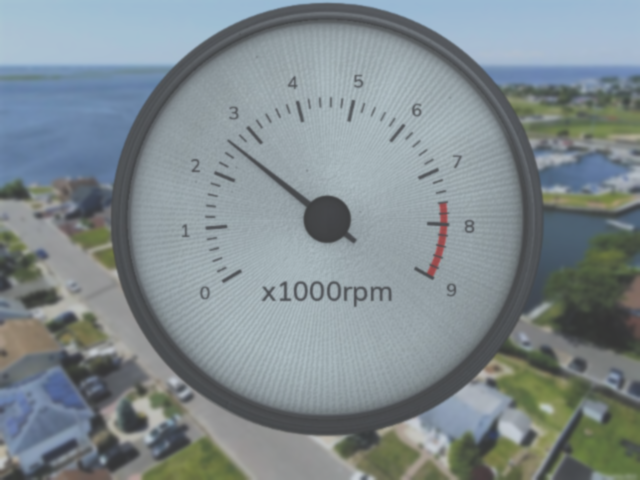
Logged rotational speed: 2600 rpm
